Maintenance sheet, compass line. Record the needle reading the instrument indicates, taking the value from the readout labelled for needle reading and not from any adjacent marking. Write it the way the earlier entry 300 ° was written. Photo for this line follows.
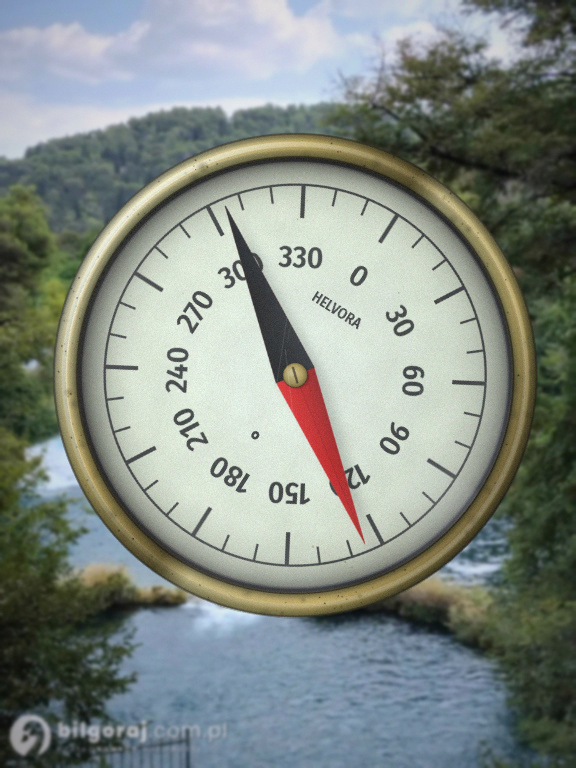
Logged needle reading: 125 °
